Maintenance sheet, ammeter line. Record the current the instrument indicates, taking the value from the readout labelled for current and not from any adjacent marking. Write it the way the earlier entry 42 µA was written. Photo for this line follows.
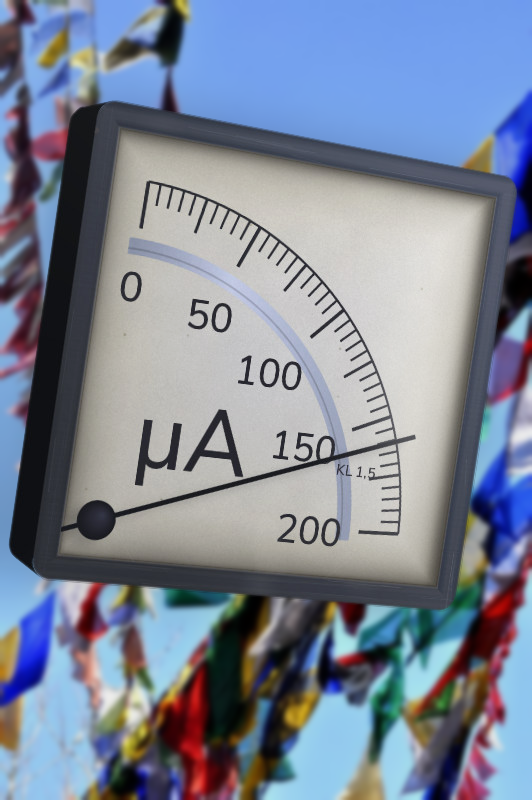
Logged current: 160 µA
